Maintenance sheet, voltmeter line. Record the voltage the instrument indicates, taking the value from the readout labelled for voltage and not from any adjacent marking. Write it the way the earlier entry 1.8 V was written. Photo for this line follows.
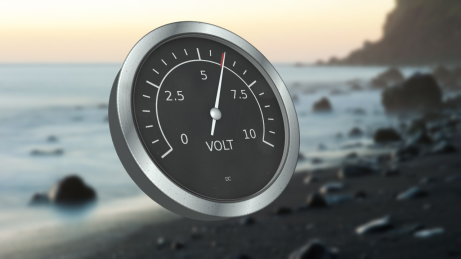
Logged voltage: 6 V
